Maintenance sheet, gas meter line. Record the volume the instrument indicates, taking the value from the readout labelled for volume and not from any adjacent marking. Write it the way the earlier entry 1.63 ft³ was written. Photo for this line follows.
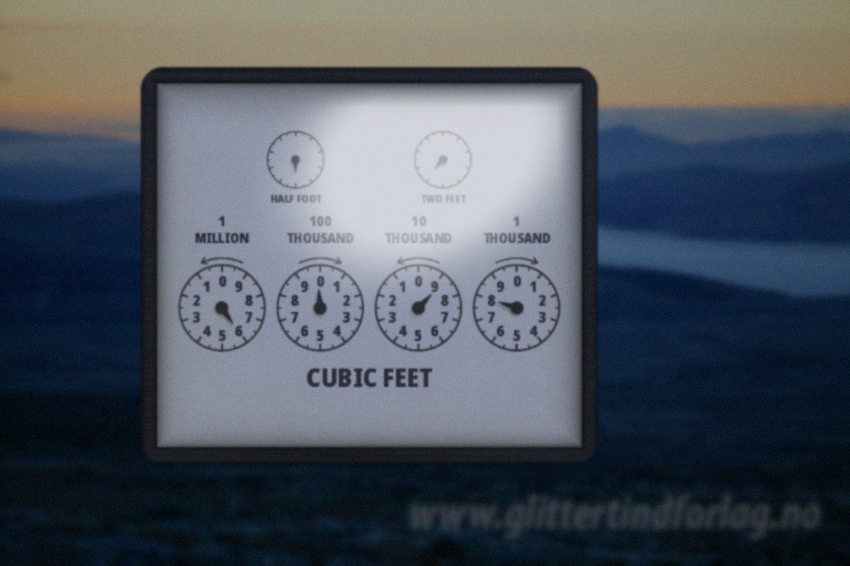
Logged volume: 598800 ft³
